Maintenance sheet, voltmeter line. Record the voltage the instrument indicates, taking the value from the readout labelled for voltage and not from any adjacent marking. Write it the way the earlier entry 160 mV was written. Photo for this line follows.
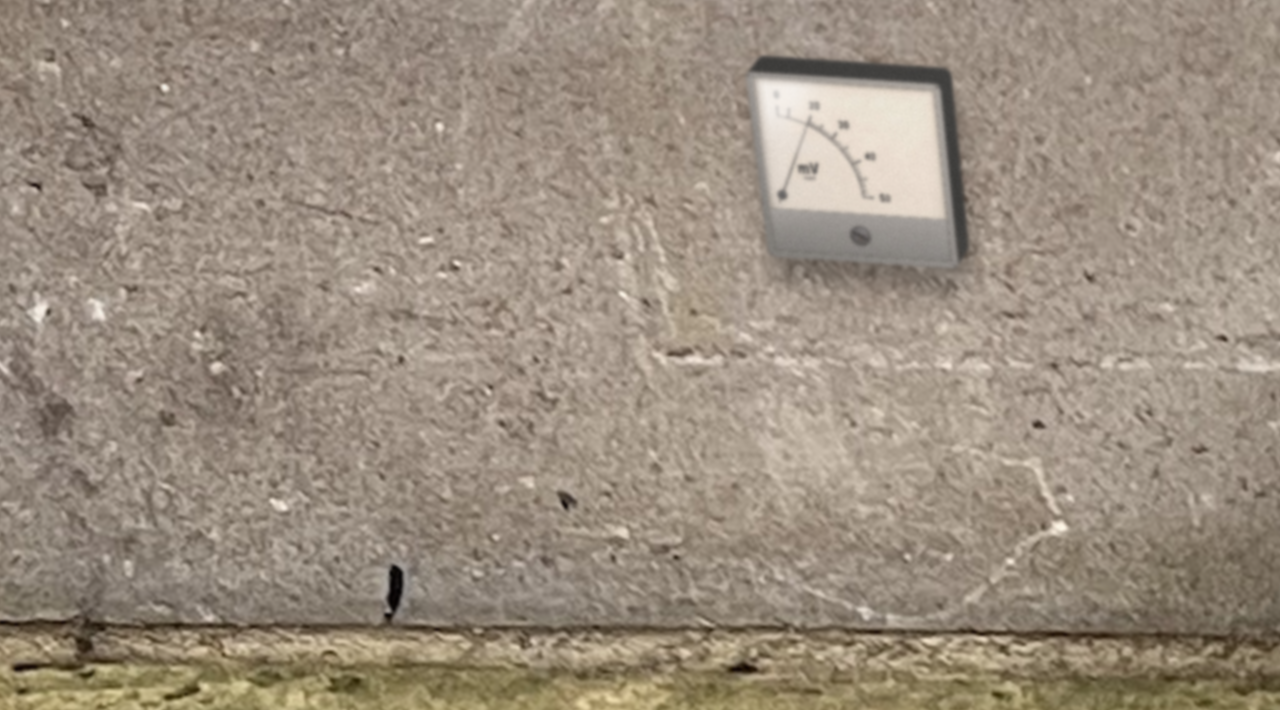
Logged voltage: 20 mV
